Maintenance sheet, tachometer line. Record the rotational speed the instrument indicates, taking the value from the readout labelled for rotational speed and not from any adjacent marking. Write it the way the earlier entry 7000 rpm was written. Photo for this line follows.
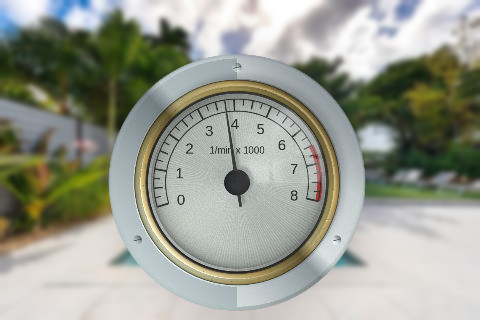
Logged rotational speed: 3750 rpm
